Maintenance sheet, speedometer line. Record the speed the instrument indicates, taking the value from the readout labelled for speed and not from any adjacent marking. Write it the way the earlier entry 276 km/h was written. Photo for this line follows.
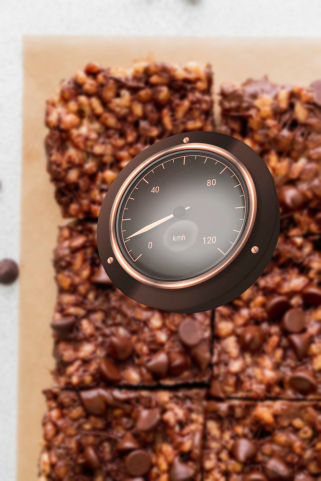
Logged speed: 10 km/h
